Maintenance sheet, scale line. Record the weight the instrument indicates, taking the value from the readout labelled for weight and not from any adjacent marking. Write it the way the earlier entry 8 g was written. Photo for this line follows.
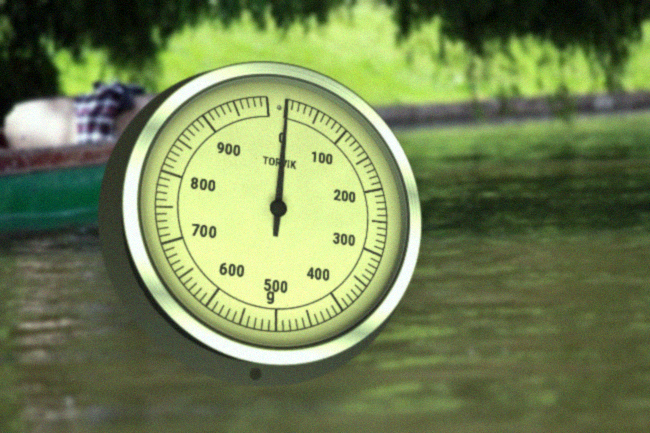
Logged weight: 0 g
